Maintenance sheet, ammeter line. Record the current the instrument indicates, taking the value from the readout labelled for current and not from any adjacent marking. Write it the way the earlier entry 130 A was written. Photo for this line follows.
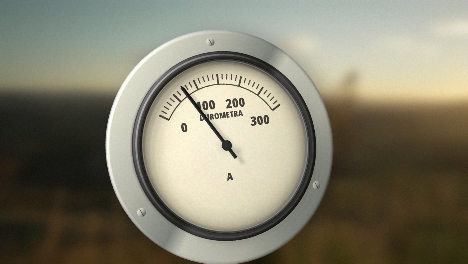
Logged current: 70 A
